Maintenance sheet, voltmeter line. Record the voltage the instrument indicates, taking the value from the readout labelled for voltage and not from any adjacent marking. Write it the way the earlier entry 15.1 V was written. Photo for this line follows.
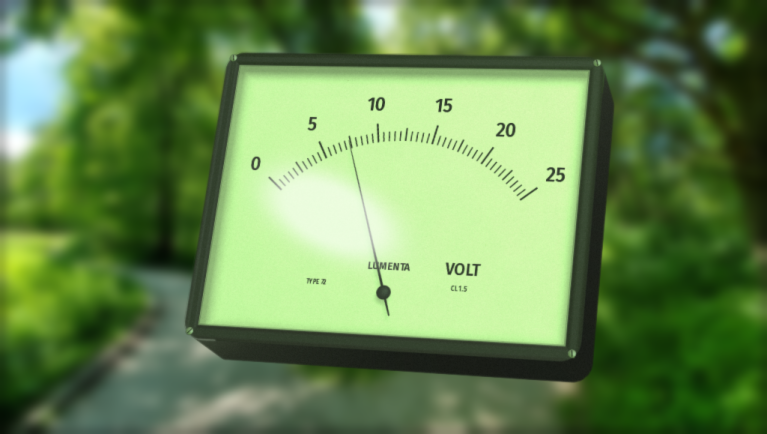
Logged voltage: 7.5 V
